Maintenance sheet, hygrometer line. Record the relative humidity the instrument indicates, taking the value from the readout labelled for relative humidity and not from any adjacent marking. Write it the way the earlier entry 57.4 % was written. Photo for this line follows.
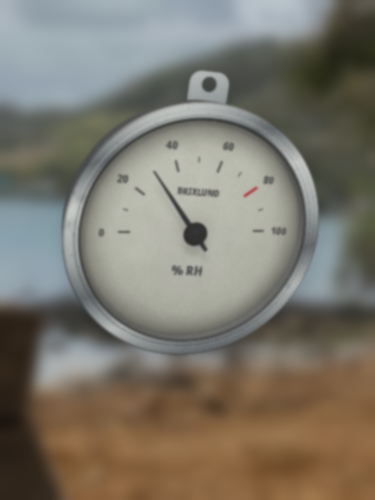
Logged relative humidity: 30 %
